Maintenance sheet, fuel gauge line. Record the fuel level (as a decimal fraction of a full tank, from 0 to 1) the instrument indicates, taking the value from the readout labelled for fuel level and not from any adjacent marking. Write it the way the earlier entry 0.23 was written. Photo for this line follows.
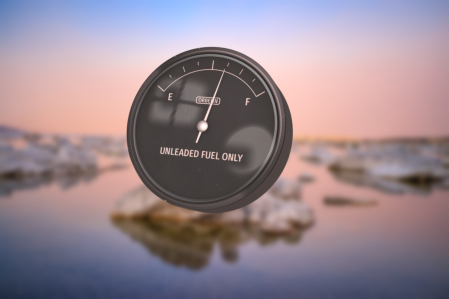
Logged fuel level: 0.625
